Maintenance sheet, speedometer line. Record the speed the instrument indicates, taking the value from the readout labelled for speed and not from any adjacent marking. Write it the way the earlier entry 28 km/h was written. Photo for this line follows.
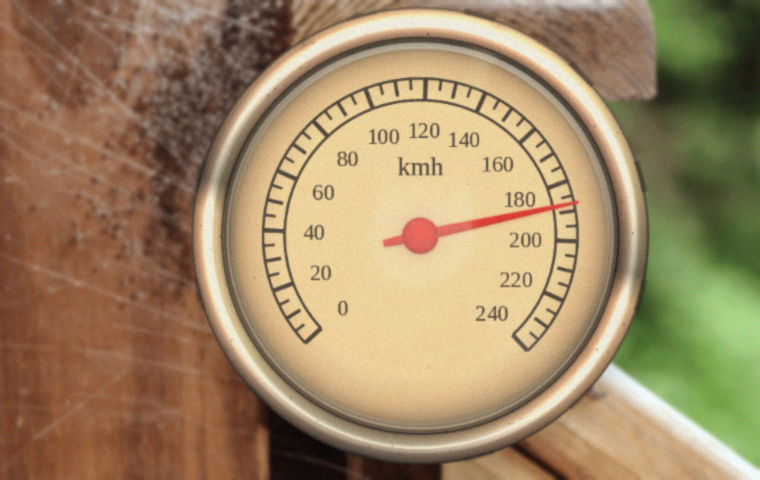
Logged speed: 187.5 km/h
